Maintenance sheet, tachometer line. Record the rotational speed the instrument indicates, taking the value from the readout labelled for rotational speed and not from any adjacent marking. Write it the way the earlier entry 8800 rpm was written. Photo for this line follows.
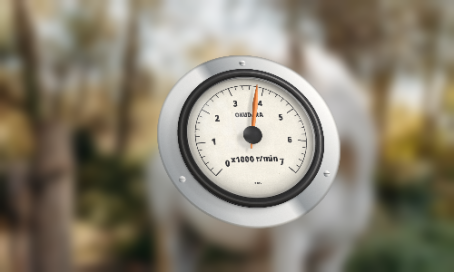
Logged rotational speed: 3800 rpm
